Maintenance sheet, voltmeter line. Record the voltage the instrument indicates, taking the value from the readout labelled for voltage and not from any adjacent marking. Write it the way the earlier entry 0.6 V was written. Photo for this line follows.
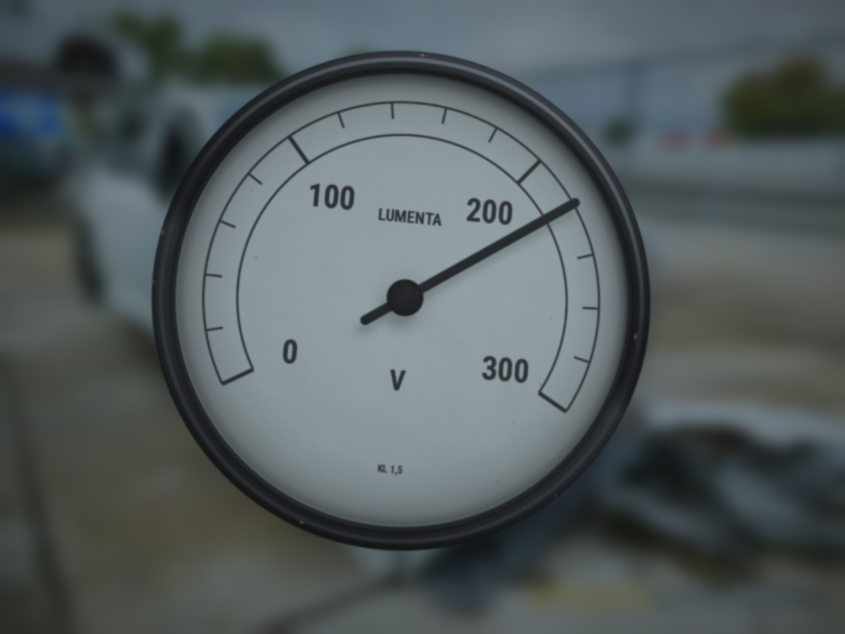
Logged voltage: 220 V
